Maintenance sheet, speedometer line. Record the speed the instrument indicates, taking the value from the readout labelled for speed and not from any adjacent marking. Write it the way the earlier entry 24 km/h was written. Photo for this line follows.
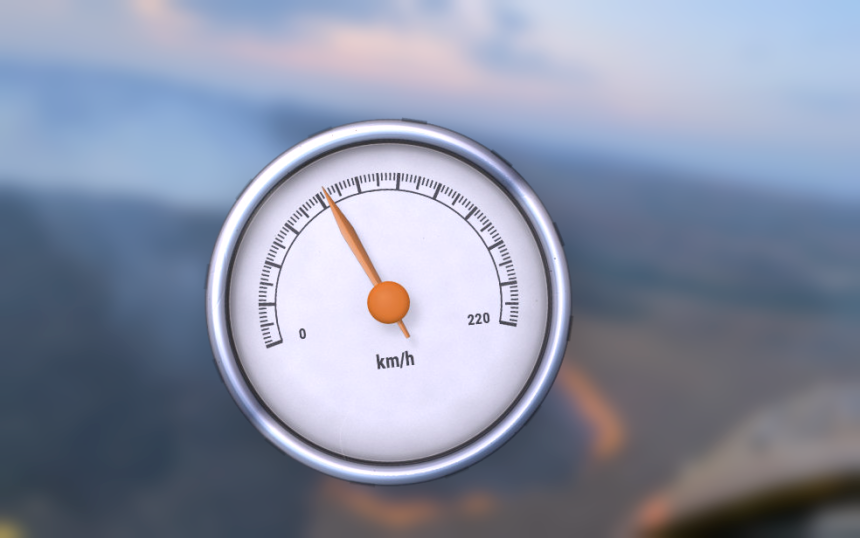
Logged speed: 84 km/h
